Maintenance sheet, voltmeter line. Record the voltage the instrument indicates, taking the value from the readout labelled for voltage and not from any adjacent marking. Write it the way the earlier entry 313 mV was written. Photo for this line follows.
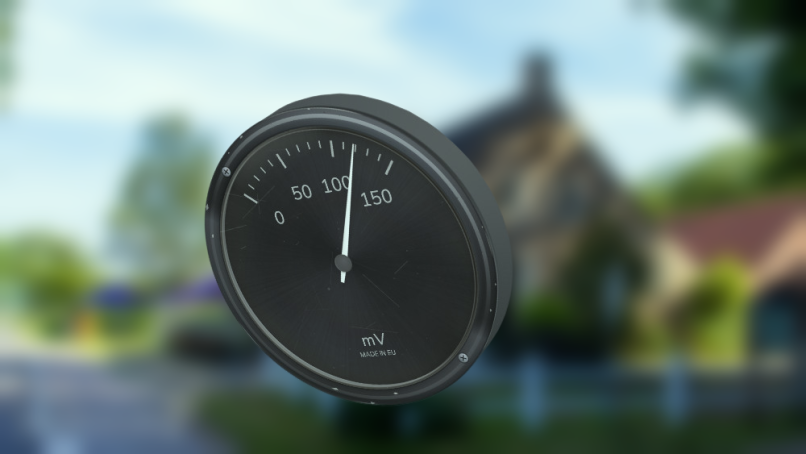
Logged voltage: 120 mV
